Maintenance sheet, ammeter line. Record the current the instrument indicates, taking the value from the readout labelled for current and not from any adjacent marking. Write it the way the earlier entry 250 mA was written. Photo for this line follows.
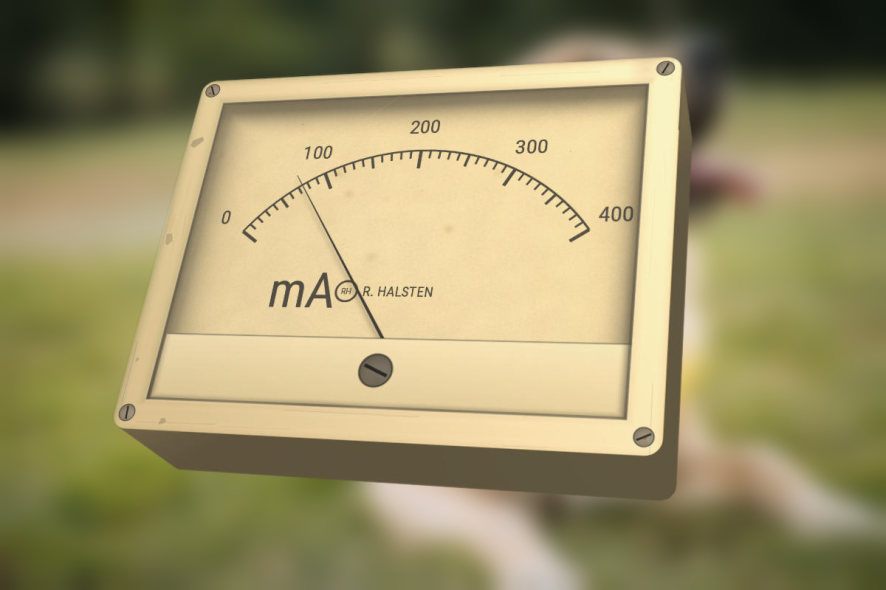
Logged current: 75 mA
